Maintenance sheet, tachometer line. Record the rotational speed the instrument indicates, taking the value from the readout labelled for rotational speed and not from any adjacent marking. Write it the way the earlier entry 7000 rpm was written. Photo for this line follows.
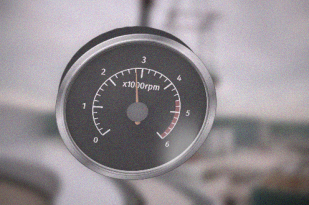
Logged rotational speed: 2800 rpm
